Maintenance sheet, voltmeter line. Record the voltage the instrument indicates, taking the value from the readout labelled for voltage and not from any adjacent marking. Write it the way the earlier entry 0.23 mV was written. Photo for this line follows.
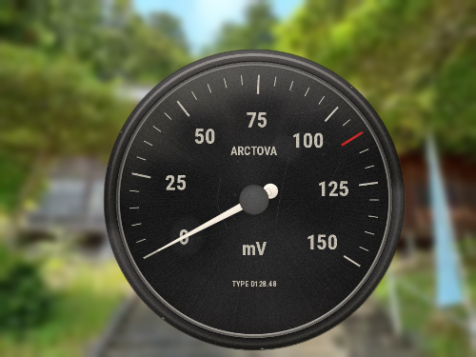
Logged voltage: 0 mV
